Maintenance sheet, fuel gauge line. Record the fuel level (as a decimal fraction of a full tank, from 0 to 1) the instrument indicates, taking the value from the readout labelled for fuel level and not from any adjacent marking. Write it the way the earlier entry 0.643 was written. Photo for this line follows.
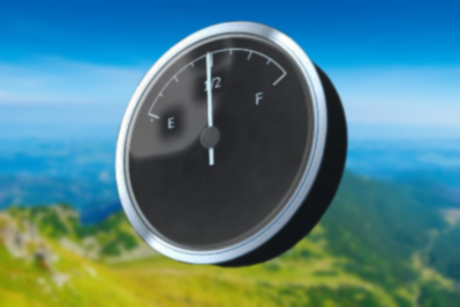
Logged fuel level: 0.5
